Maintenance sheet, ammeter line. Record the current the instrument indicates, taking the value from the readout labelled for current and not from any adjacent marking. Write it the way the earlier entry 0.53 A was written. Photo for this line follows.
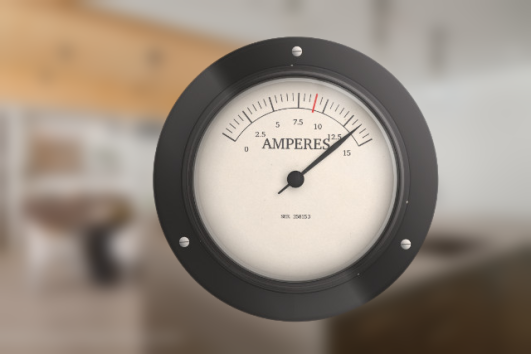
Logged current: 13.5 A
